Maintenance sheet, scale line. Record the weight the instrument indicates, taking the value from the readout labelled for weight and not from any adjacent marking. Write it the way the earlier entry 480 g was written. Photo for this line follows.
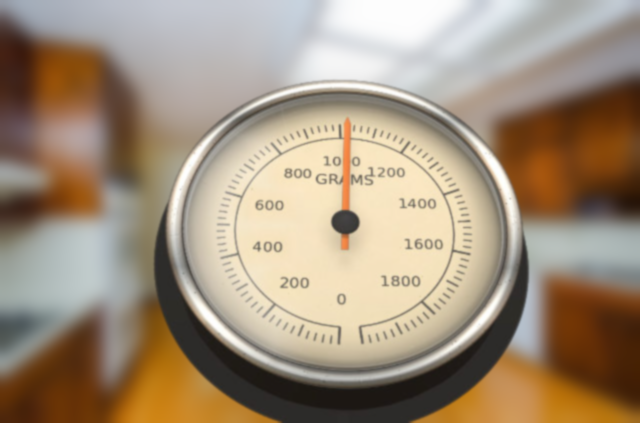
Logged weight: 1020 g
